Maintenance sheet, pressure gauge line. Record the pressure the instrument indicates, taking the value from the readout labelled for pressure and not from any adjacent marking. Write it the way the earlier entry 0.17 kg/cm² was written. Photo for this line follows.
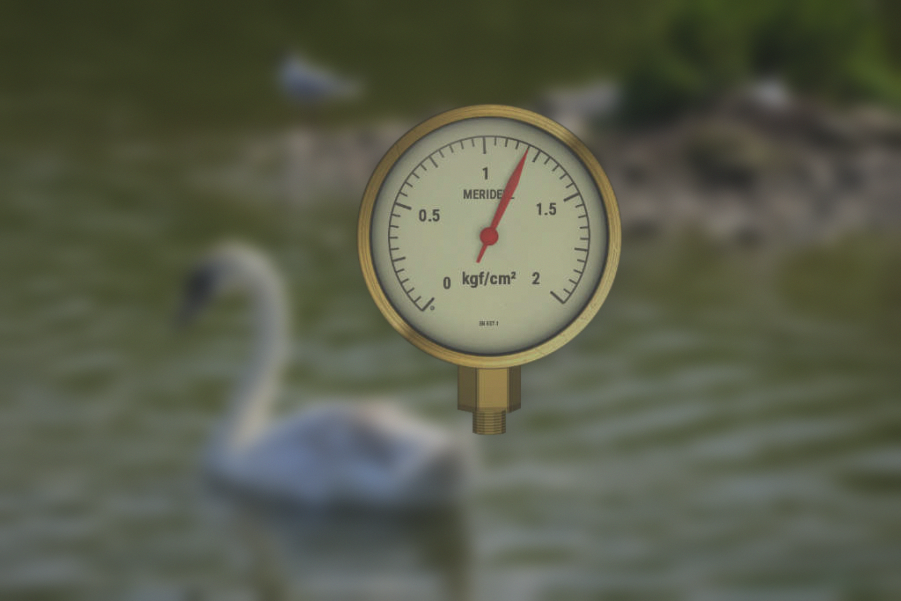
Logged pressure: 1.2 kg/cm²
